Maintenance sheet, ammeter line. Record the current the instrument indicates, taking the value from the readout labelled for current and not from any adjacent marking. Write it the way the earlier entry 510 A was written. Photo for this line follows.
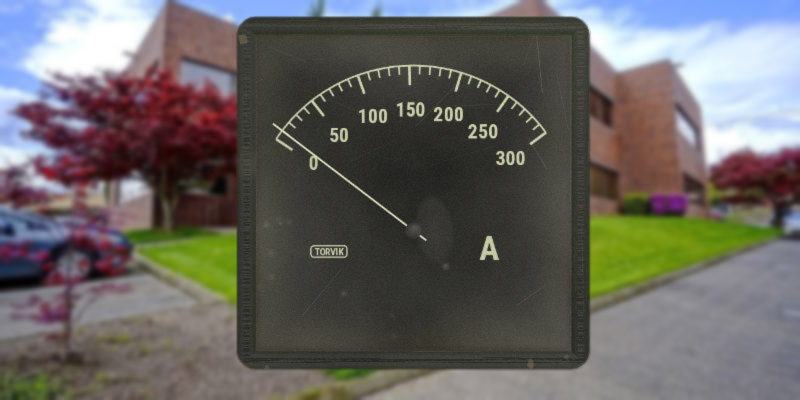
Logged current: 10 A
